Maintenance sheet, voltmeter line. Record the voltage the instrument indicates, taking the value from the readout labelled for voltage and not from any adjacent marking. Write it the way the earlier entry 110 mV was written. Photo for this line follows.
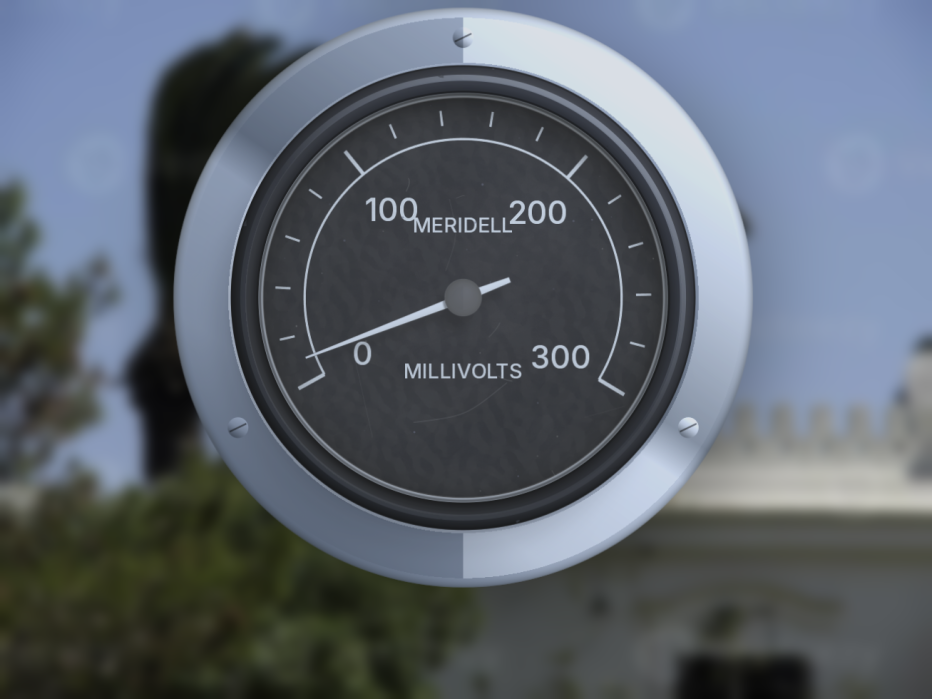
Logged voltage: 10 mV
